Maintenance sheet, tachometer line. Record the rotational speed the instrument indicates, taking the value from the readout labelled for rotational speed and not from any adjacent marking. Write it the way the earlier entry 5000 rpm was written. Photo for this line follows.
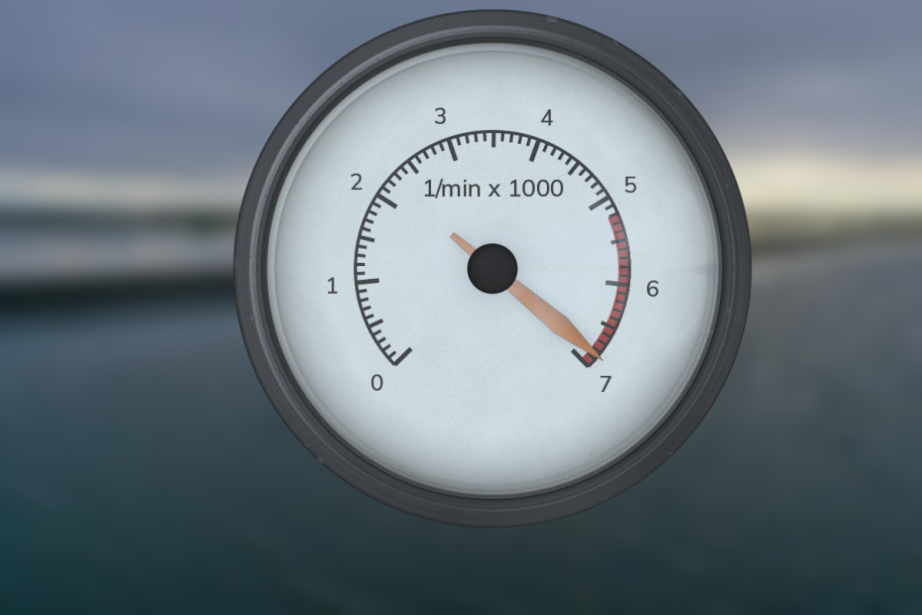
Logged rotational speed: 6850 rpm
